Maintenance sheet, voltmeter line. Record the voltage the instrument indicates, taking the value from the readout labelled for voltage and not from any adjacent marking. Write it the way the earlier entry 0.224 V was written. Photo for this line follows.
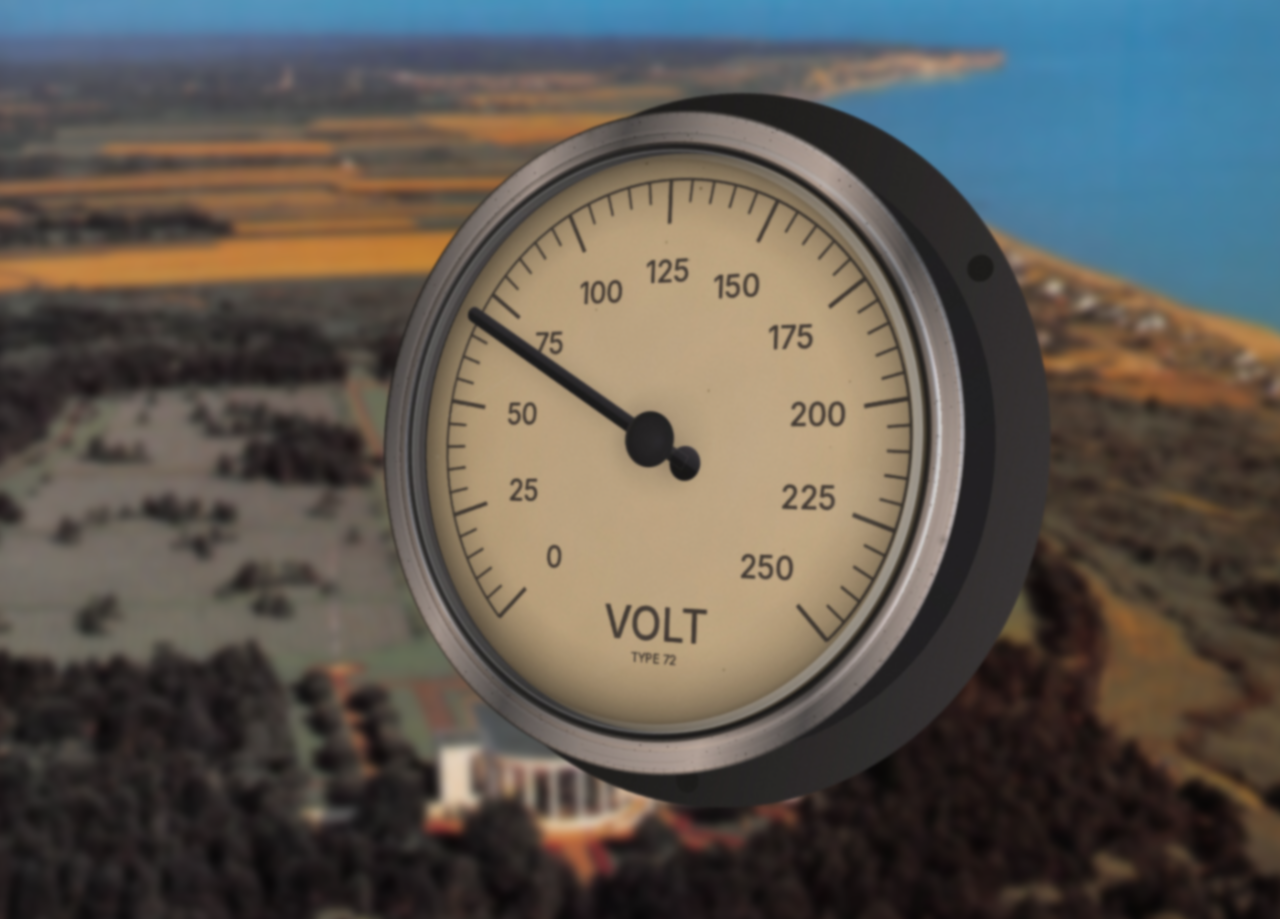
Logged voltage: 70 V
